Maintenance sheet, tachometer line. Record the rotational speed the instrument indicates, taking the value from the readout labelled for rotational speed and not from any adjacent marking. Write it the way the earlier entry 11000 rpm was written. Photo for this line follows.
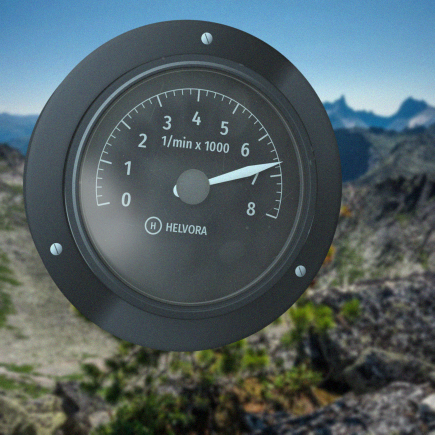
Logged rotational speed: 6700 rpm
